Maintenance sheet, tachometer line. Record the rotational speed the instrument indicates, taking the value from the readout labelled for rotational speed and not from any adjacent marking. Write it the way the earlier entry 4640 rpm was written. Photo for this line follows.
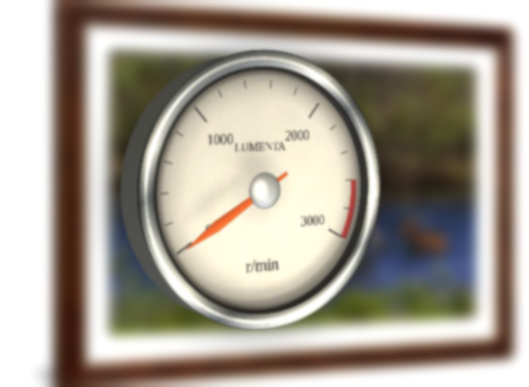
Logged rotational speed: 0 rpm
